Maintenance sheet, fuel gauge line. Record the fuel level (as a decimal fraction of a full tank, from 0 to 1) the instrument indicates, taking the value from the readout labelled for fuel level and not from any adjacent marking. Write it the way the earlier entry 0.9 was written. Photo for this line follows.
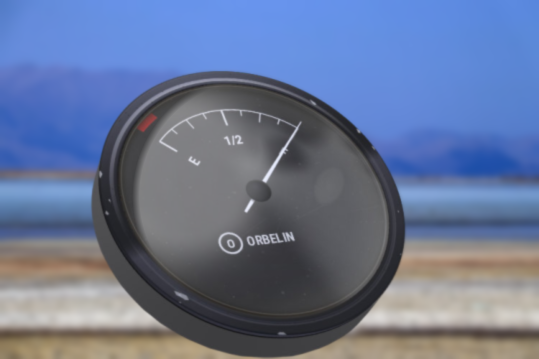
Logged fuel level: 1
